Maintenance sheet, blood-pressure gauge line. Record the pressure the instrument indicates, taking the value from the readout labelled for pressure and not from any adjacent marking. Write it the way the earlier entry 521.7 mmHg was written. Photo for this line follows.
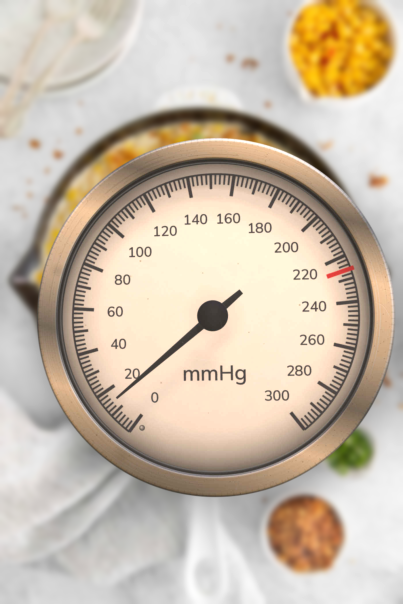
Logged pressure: 14 mmHg
